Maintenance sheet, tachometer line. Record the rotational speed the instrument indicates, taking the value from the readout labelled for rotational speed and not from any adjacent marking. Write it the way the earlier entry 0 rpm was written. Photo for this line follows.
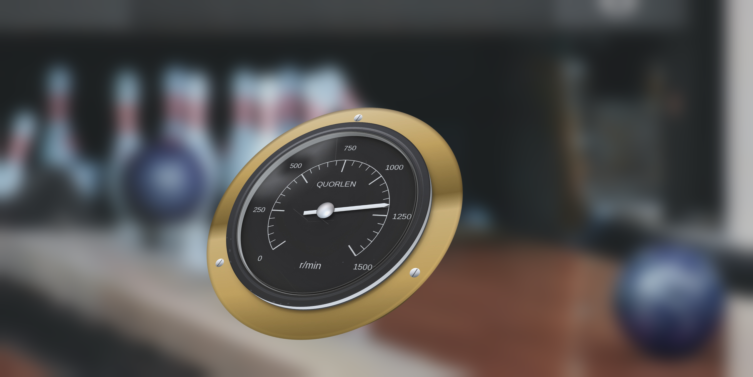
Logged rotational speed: 1200 rpm
